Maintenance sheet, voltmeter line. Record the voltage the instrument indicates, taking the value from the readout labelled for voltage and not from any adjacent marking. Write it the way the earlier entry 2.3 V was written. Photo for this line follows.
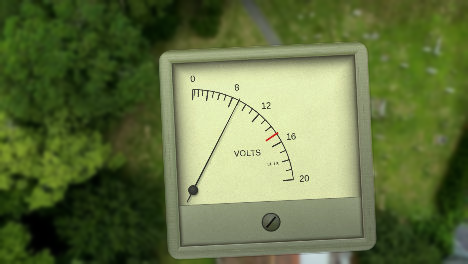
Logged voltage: 9 V
